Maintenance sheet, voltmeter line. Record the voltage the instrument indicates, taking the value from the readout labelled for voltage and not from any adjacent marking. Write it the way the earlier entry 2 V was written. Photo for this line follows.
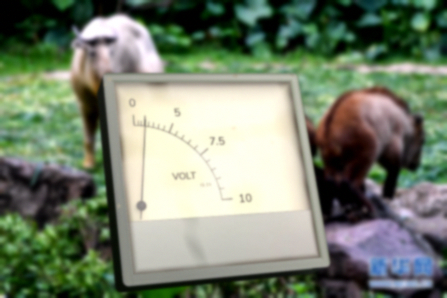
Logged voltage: 2.5 V
